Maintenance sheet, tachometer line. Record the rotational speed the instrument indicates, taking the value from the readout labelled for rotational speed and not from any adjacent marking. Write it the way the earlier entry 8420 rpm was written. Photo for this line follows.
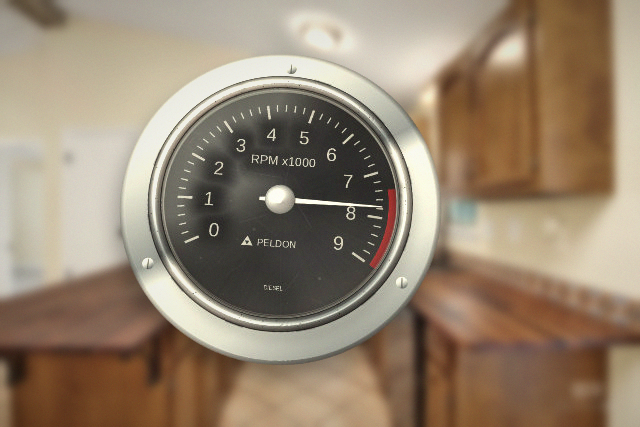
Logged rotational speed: 7800 rpm
